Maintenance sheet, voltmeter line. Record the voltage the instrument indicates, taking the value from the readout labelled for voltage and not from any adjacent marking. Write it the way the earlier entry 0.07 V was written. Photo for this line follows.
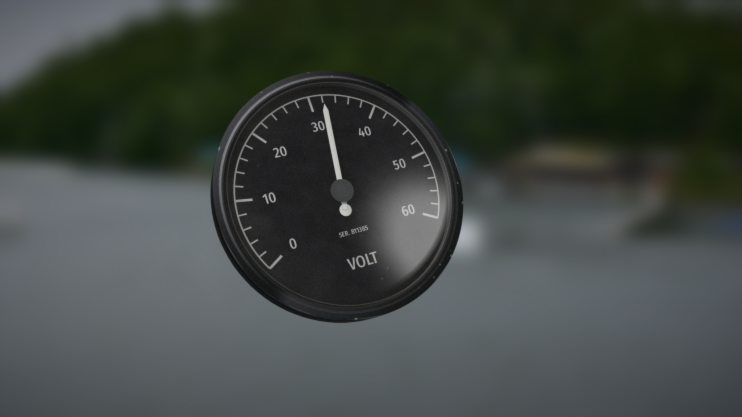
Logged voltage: 32 V
